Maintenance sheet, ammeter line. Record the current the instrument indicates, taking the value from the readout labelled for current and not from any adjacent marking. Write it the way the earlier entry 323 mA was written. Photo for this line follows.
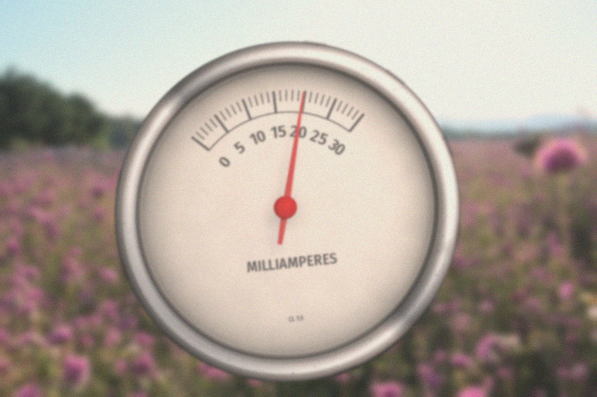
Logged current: 20 mA
